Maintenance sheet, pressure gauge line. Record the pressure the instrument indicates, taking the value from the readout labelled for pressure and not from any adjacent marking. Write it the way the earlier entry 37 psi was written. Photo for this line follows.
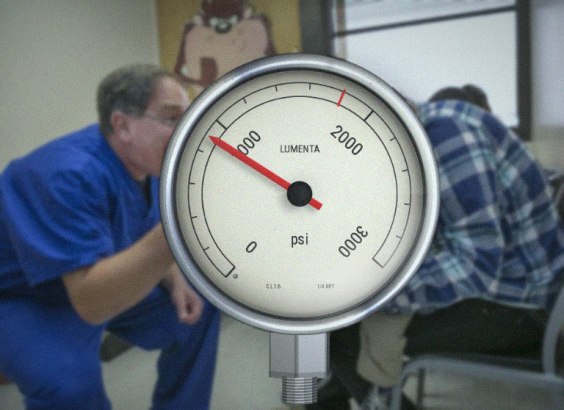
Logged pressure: 900 psi
